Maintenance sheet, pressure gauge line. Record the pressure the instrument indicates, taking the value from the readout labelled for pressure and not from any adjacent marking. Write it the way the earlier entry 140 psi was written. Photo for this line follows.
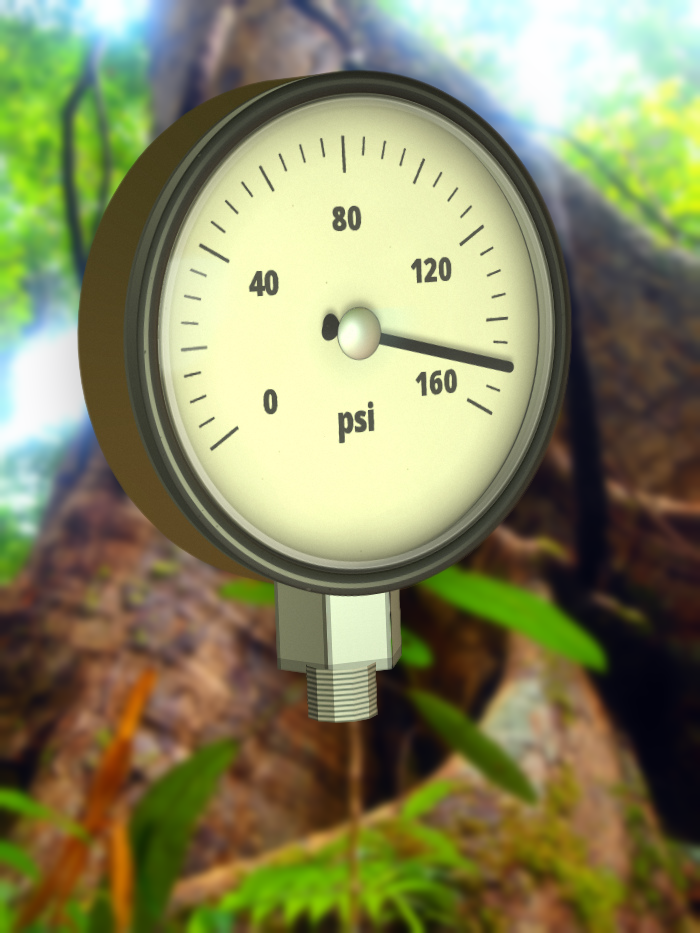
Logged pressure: 150 psi
